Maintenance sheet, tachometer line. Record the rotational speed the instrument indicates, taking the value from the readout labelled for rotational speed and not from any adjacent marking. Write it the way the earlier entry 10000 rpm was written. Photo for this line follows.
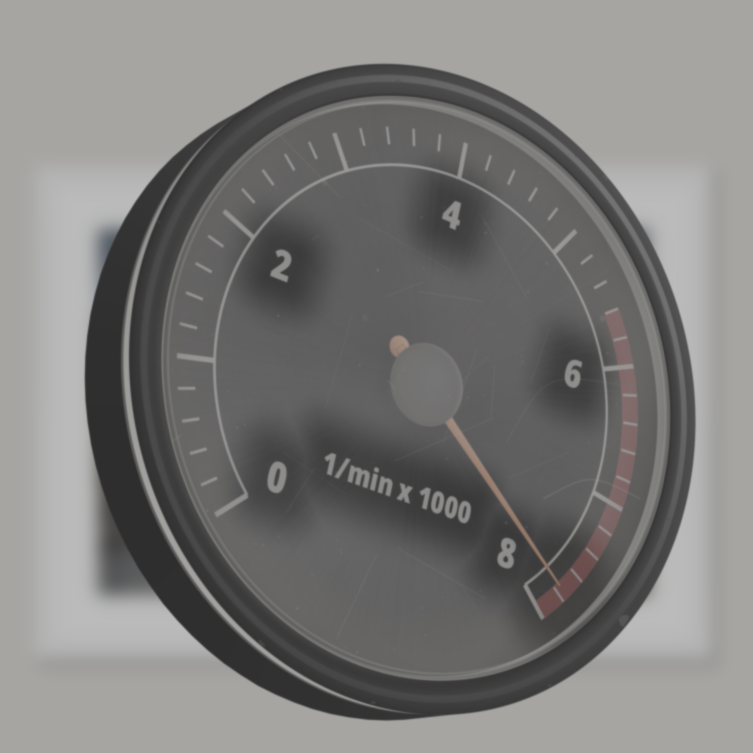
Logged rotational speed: 7800 rpm
